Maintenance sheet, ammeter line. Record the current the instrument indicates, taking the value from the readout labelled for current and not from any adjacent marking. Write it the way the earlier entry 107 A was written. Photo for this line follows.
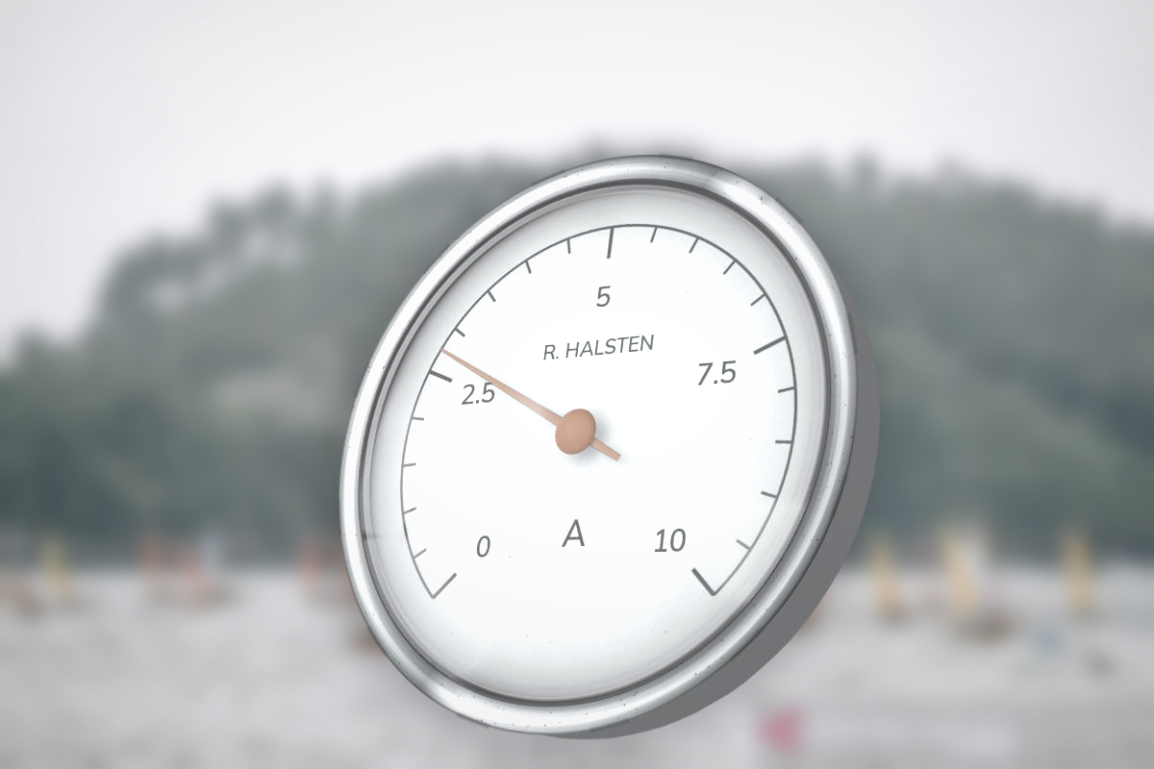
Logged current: 2.75 A
